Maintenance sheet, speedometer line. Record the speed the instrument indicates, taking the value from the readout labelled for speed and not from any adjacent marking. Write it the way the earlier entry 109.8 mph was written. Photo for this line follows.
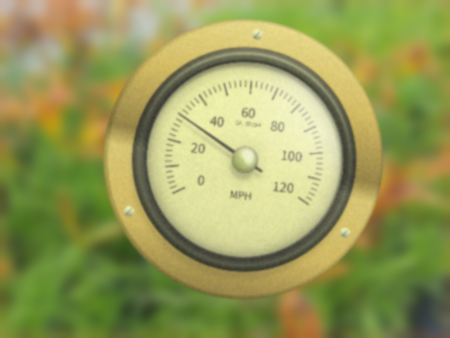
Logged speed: 30 mph
